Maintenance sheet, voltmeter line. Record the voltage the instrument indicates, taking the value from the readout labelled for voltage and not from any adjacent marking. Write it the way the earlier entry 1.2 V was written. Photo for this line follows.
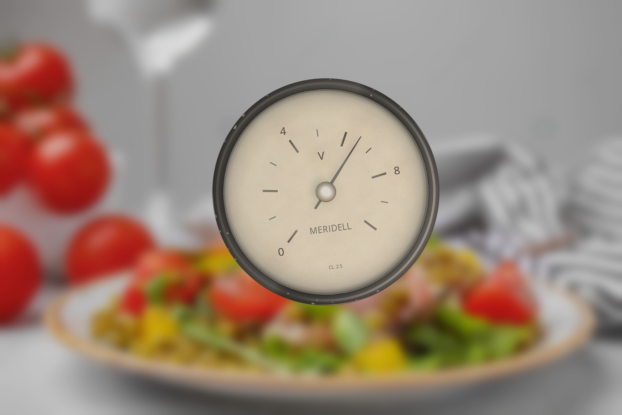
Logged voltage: 6.5 V
